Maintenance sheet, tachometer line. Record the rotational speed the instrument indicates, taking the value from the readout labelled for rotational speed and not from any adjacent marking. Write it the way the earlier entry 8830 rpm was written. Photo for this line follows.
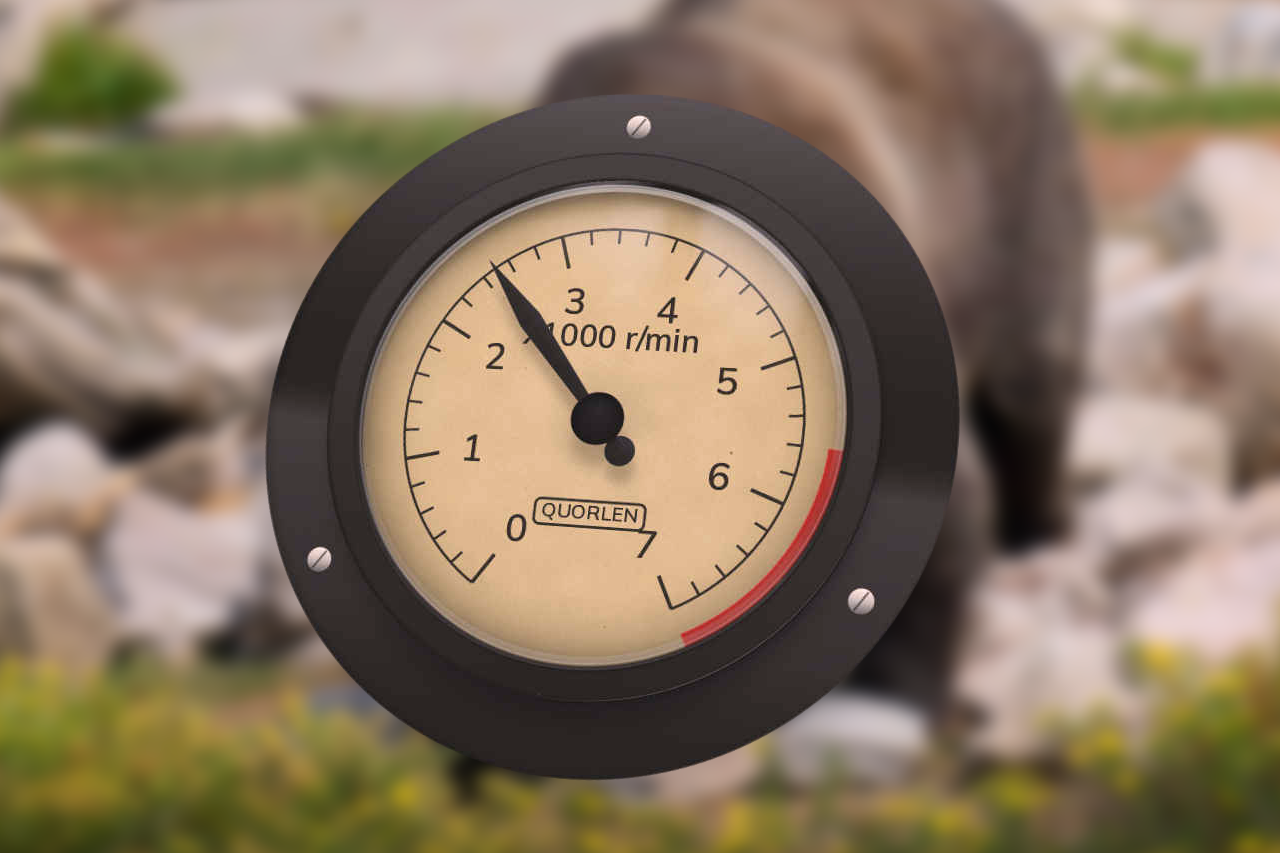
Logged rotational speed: 2500 rpm
